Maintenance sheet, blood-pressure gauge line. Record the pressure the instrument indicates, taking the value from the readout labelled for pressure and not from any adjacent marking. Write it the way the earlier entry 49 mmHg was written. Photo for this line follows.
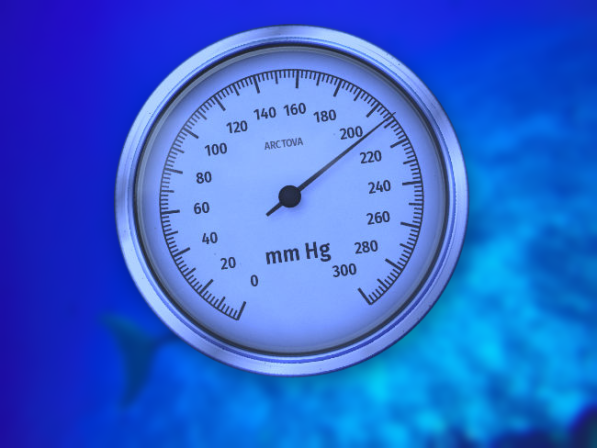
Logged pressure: 208 mmHg
